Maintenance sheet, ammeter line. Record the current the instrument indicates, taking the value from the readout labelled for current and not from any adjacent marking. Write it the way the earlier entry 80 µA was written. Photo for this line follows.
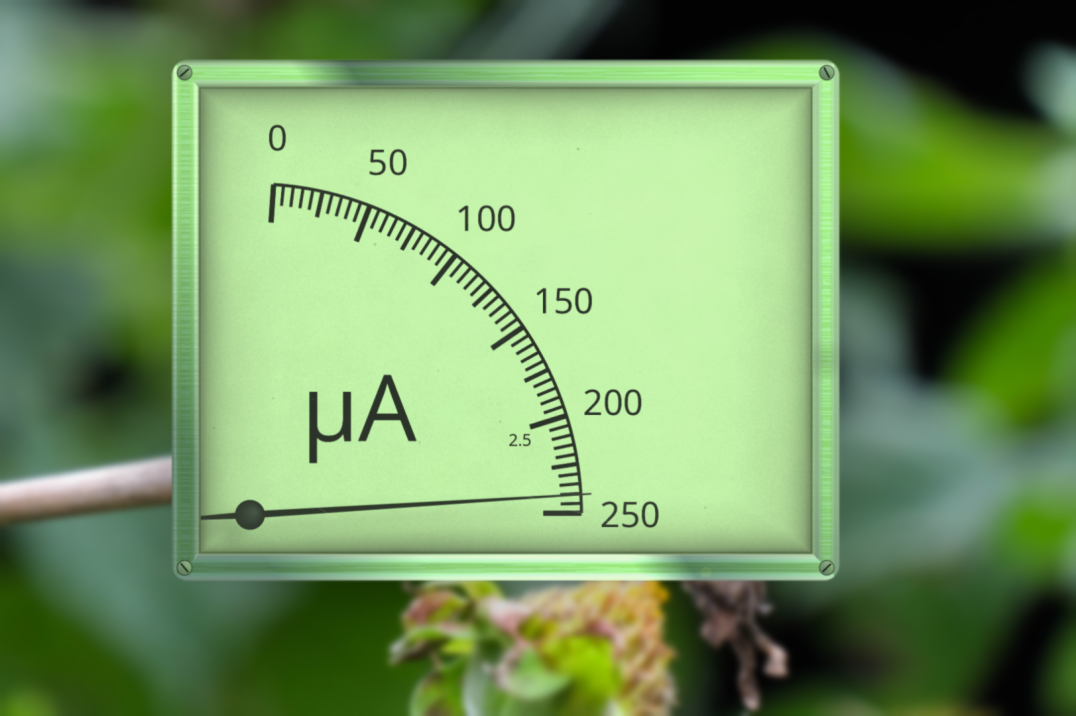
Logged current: 240 µA
